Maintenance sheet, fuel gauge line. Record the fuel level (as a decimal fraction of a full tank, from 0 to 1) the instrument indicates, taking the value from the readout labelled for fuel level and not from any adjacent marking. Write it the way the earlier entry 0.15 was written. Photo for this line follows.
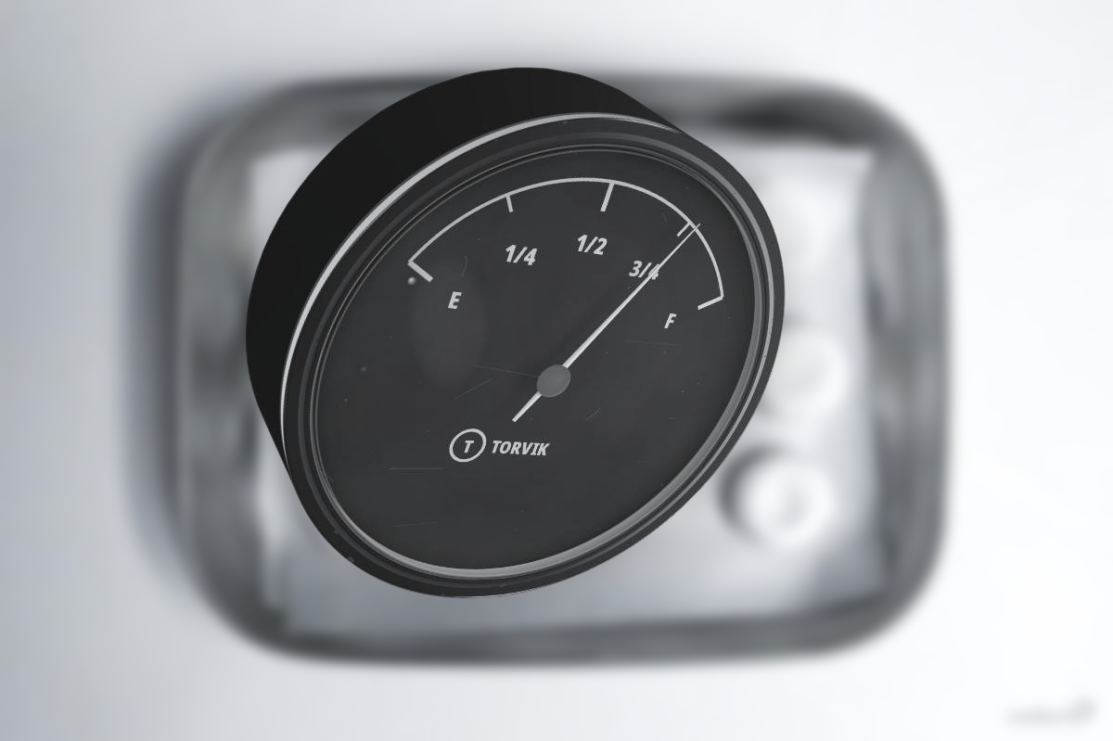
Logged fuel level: 0.75
